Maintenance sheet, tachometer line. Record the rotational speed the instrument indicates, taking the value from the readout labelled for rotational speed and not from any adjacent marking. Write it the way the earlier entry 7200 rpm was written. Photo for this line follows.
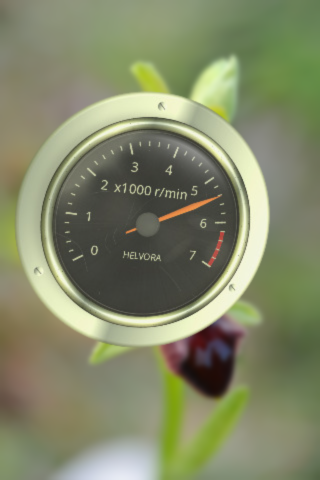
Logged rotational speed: 5400 rpm
